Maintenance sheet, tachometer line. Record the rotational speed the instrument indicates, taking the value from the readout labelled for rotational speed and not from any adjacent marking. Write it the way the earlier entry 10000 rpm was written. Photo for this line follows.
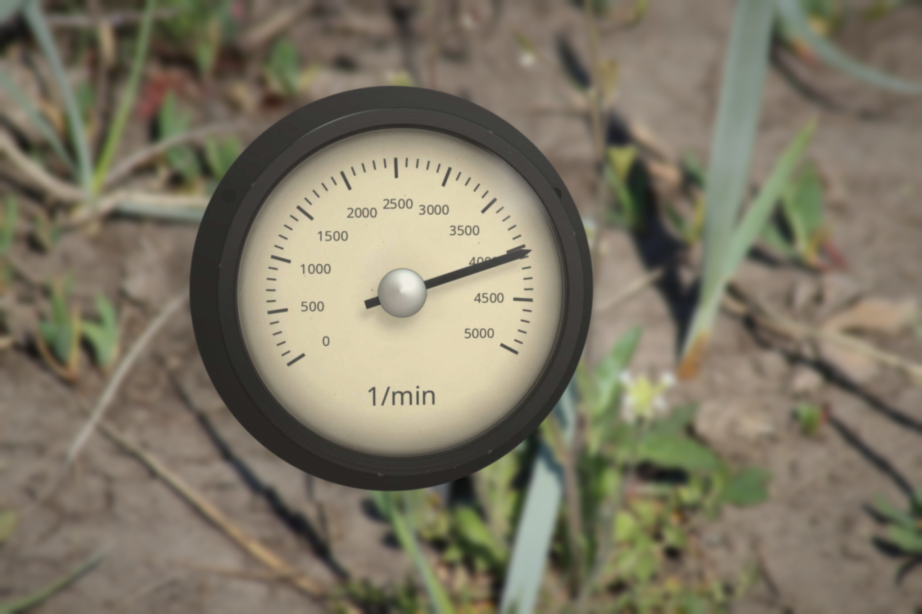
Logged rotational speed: 4050 rpm
